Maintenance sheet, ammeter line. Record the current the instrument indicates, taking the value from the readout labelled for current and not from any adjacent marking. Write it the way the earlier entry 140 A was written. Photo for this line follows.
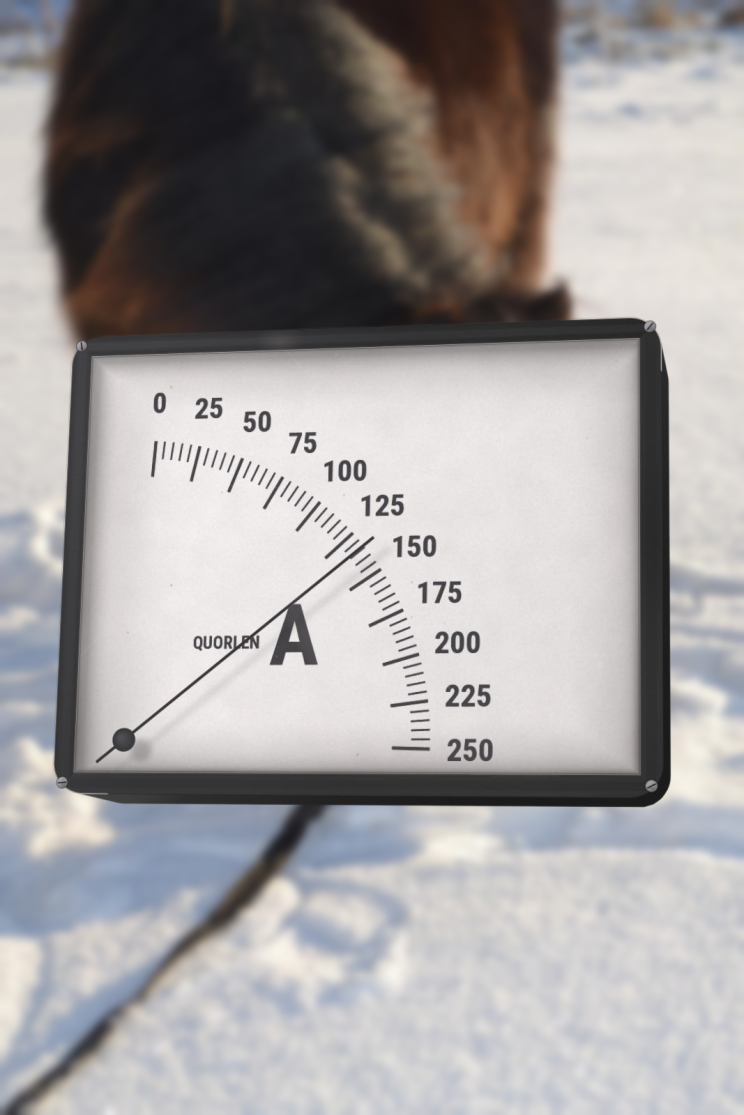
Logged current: 135 A
